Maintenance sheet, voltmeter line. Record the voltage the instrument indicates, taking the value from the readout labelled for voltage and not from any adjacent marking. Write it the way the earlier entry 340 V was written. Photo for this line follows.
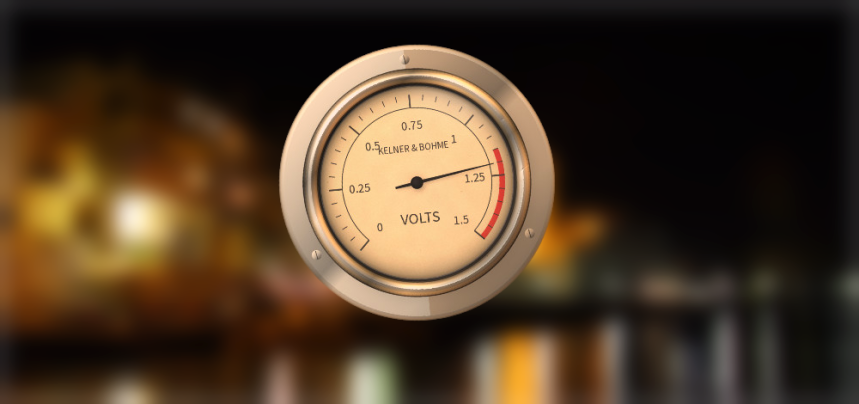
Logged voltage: 1.2 V
